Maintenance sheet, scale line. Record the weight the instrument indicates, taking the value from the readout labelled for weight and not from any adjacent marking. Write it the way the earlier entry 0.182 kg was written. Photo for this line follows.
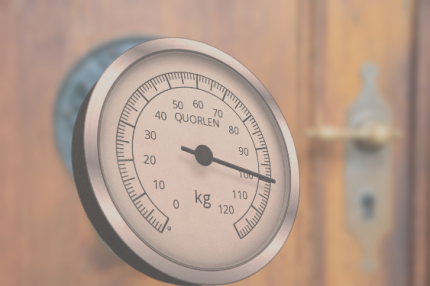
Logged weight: 100 kg
